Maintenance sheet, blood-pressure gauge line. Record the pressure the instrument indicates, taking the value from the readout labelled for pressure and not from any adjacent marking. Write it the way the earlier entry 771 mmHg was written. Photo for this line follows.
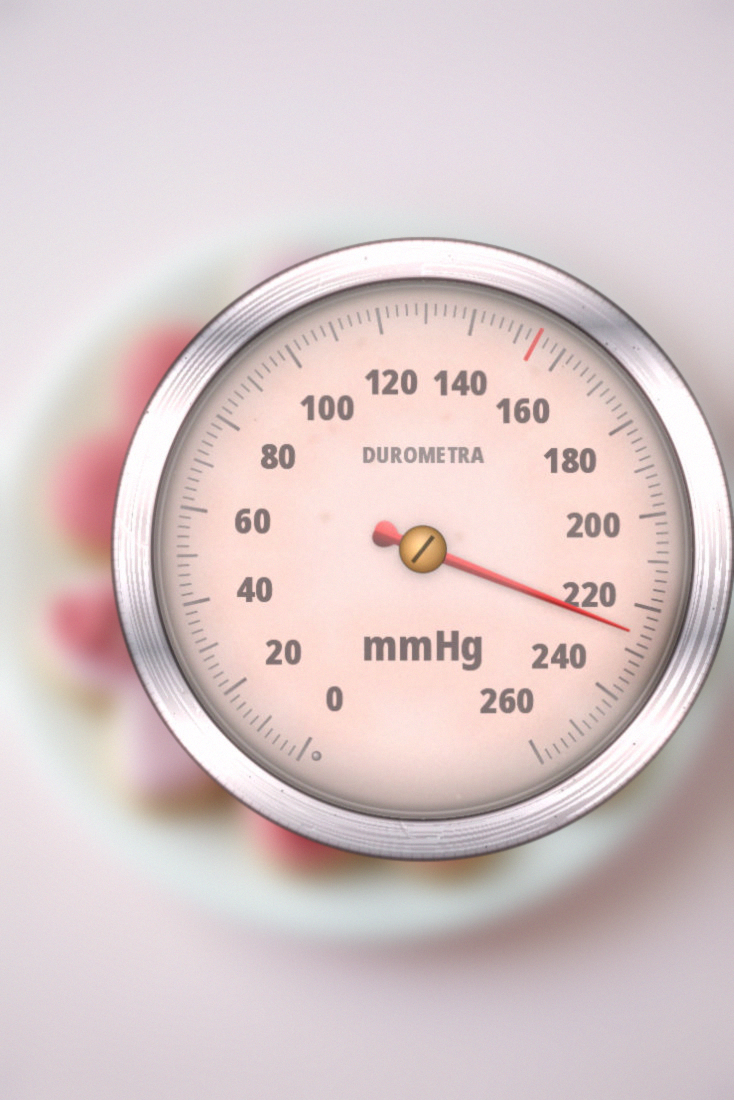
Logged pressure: 226 mmHg
